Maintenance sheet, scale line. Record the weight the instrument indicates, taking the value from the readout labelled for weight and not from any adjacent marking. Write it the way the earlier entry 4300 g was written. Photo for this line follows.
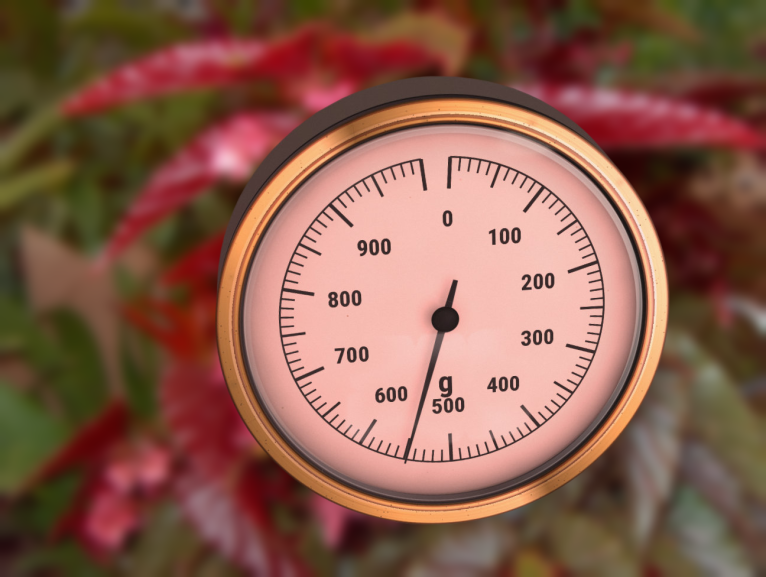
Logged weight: 550 g
